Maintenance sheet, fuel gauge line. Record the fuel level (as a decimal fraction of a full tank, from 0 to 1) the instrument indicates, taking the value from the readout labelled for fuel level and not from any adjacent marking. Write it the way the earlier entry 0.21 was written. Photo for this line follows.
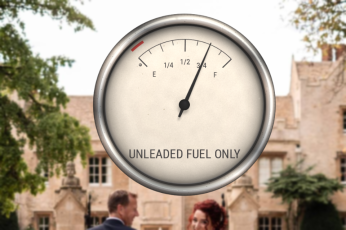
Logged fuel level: 0.75
